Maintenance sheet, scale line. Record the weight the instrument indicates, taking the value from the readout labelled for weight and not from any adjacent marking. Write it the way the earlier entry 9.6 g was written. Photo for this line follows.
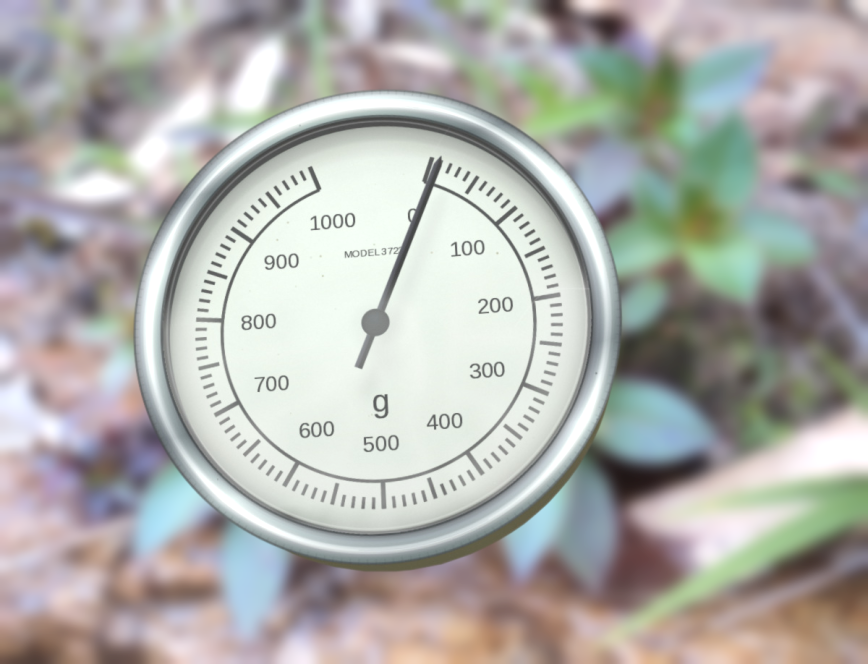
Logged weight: 10 g
